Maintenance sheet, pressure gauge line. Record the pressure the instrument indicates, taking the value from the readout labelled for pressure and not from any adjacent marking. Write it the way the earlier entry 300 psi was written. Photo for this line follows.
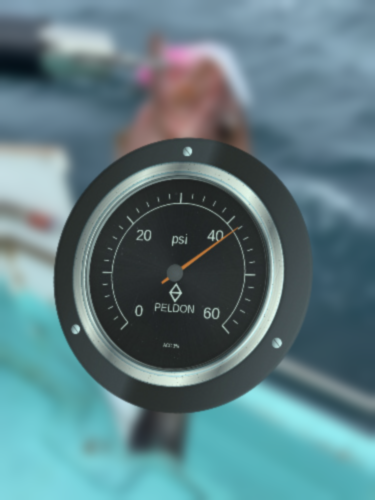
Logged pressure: 42 psi
